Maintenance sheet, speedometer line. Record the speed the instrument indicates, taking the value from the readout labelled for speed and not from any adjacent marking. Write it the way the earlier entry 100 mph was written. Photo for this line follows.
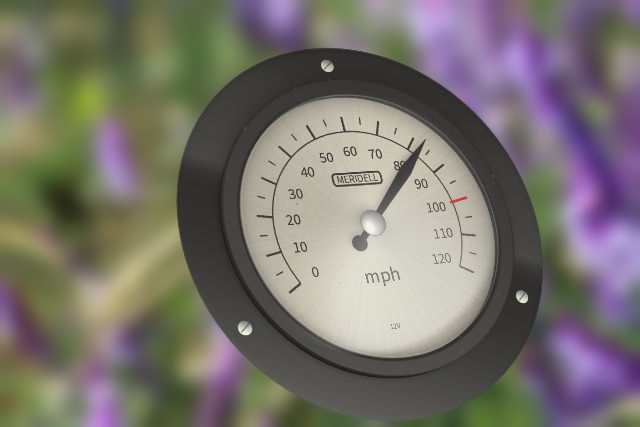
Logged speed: 82.5 mph
